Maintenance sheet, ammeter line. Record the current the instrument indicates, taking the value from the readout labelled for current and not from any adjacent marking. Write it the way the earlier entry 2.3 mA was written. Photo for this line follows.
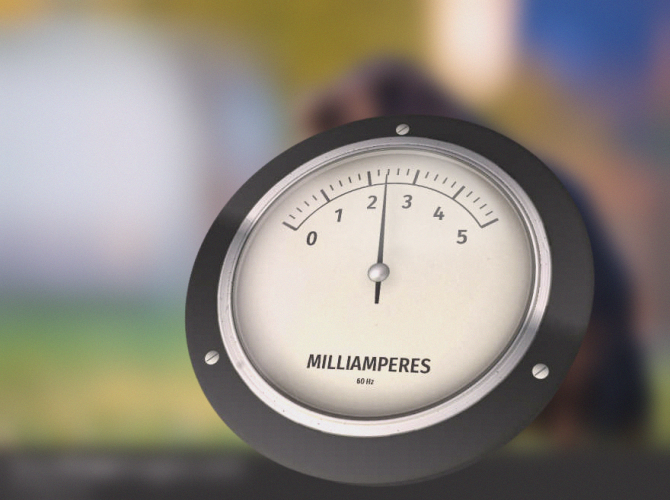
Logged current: 2.4 mA
